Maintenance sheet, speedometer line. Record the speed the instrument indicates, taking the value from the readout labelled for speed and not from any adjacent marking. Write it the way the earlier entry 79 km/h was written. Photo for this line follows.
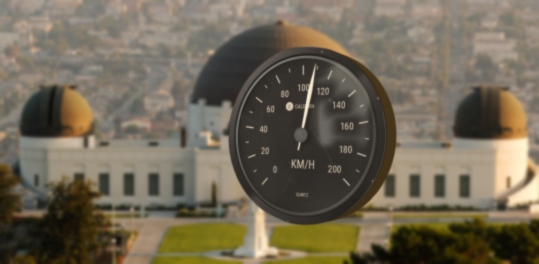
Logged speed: 110 km/h
